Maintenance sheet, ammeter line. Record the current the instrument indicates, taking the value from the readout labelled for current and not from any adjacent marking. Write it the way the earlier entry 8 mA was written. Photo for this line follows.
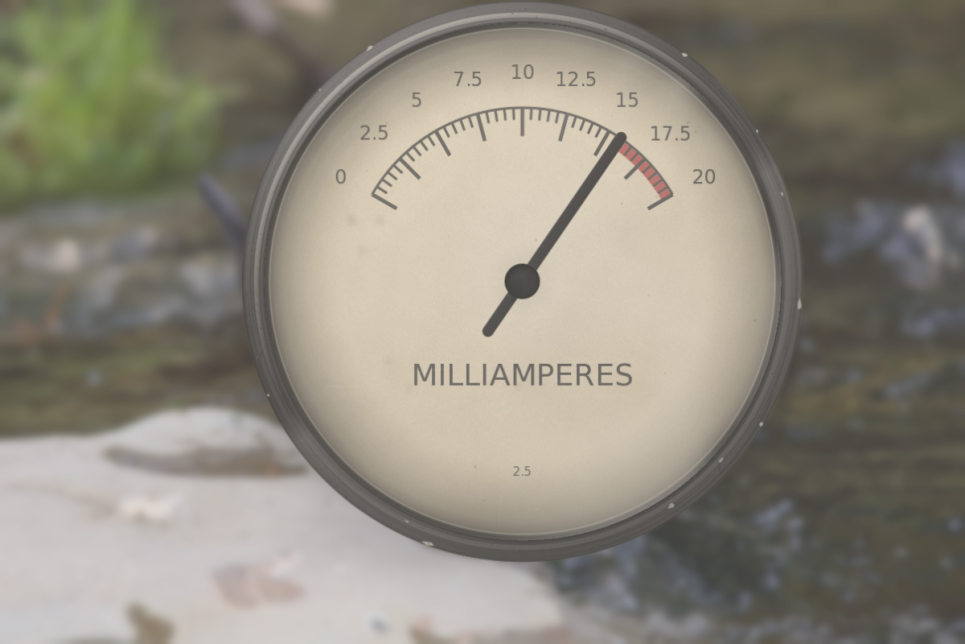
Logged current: 15.75 mA
